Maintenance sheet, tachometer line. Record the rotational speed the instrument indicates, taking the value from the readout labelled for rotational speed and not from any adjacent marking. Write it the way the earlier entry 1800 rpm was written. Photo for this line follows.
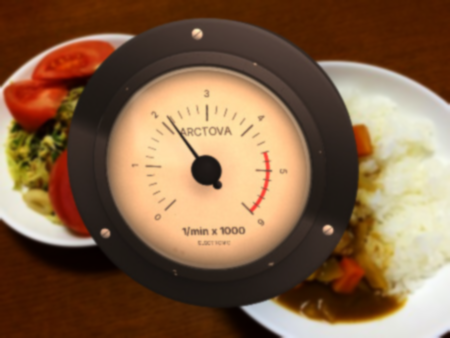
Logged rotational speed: 2200 rpm
